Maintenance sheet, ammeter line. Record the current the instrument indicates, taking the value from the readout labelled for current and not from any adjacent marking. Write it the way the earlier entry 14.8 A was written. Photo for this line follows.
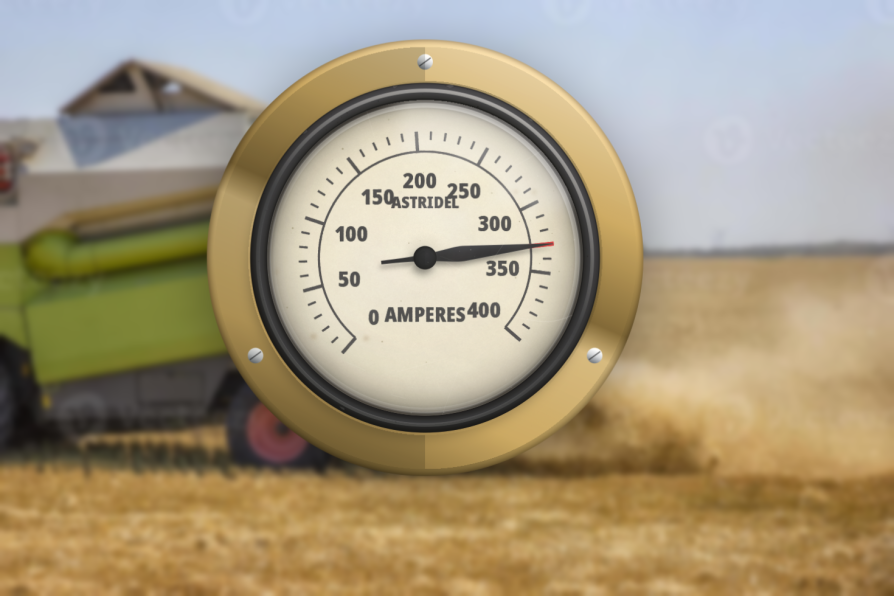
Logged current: 330 A
